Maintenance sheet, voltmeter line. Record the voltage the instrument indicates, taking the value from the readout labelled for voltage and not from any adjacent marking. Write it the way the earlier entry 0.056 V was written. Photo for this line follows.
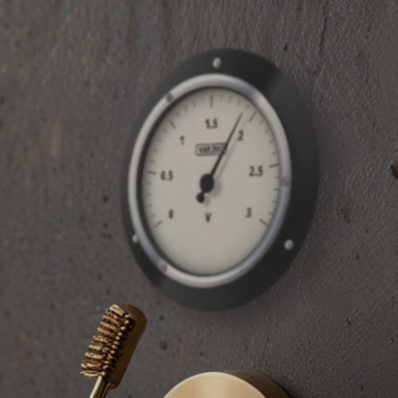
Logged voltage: 1.9 V
